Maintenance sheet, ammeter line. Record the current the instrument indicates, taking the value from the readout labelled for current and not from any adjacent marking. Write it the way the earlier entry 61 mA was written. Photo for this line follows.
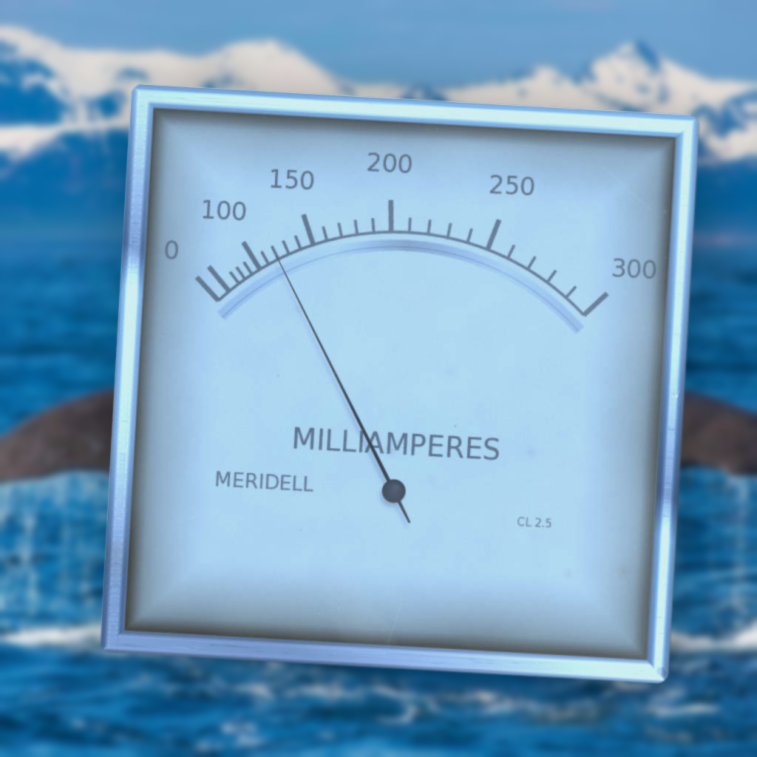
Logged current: 120 mA
